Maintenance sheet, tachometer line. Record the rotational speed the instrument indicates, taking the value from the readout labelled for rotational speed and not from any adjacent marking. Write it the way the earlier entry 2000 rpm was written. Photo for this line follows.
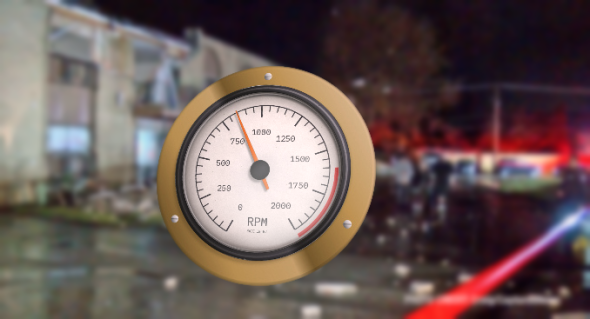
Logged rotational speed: 850 rpm
